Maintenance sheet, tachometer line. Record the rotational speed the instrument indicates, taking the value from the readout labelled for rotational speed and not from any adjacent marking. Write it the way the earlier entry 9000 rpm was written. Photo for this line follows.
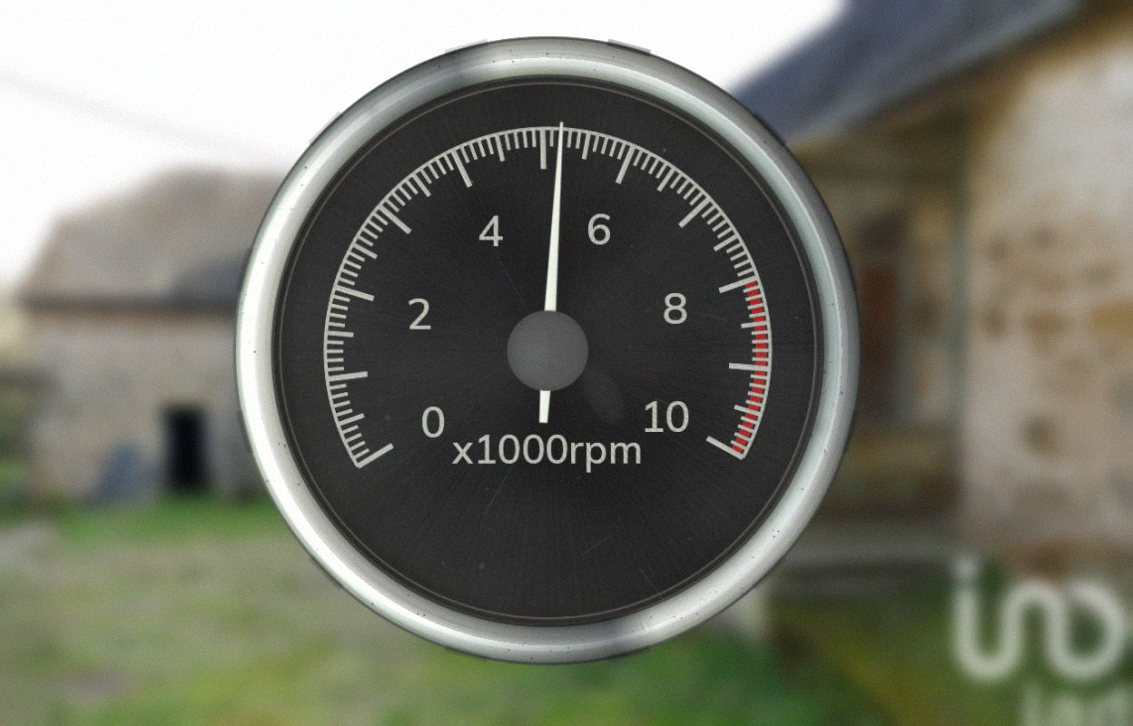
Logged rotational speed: 5200 rpm
